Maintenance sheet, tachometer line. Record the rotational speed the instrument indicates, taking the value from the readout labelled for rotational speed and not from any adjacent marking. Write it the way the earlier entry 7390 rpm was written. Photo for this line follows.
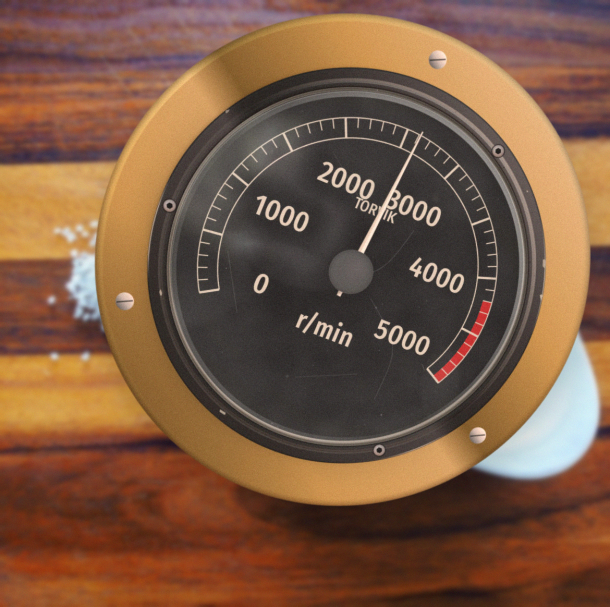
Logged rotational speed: 2600 rpm
